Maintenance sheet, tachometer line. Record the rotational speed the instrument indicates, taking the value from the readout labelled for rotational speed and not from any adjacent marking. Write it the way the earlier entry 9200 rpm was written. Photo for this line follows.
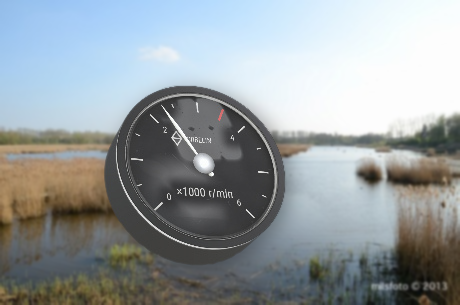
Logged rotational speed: 2250 rpm
